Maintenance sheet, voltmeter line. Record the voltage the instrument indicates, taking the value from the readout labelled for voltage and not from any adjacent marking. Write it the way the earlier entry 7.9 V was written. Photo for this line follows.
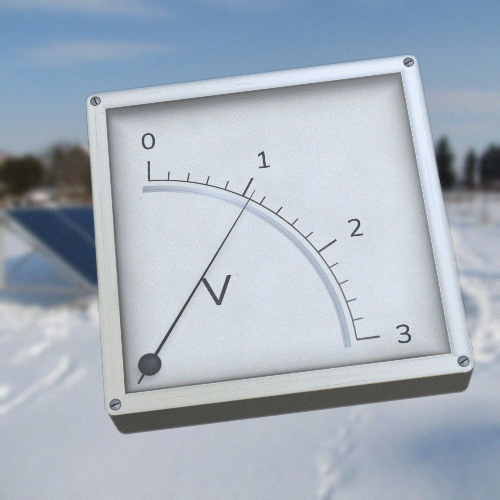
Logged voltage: 1.1 V
